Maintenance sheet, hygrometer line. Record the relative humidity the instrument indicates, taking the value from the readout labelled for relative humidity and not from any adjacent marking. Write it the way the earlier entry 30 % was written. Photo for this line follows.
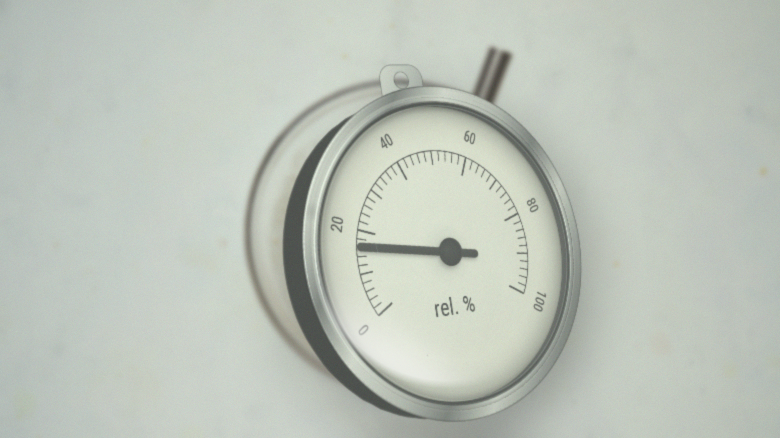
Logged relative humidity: 16 %
